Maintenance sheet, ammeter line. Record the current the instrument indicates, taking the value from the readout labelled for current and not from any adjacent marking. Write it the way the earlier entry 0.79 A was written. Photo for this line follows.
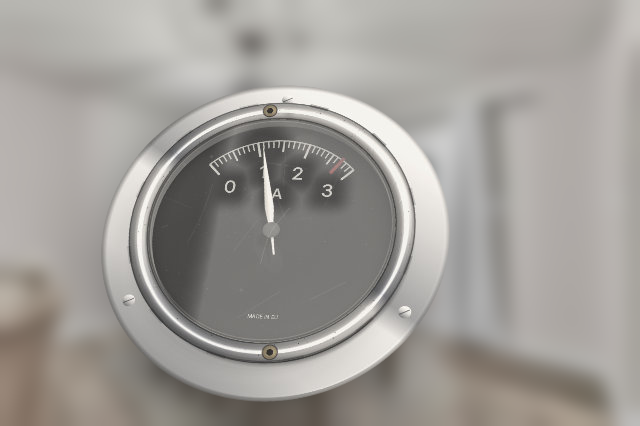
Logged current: 1.1 A
